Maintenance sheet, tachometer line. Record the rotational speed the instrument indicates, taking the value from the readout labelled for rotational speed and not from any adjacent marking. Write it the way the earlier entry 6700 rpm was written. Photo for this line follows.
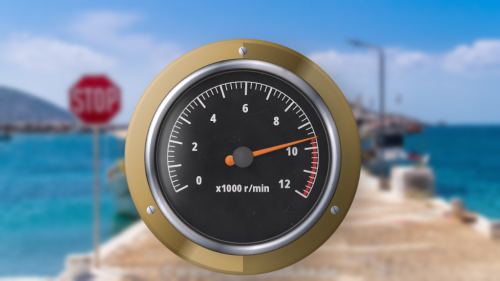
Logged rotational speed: 9600 rpm
